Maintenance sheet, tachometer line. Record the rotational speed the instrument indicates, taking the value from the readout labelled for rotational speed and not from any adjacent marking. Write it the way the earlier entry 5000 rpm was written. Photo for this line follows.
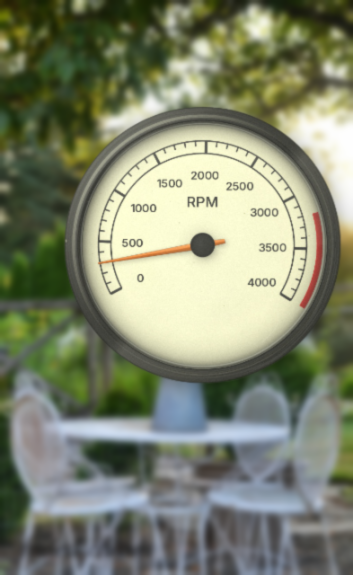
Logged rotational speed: 300 rpm
